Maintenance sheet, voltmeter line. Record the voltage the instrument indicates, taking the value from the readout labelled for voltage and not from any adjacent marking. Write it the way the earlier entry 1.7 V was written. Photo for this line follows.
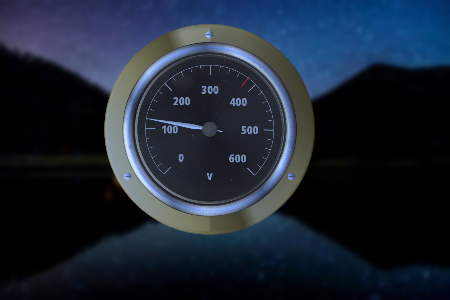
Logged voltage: 120 V
